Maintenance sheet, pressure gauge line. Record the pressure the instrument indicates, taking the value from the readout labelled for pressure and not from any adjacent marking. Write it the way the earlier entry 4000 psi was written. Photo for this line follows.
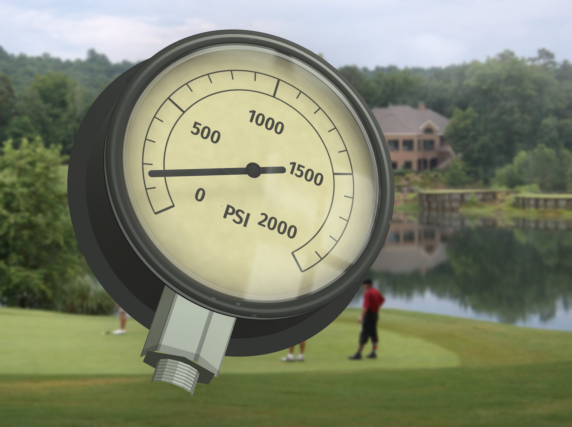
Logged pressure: 150 psi
